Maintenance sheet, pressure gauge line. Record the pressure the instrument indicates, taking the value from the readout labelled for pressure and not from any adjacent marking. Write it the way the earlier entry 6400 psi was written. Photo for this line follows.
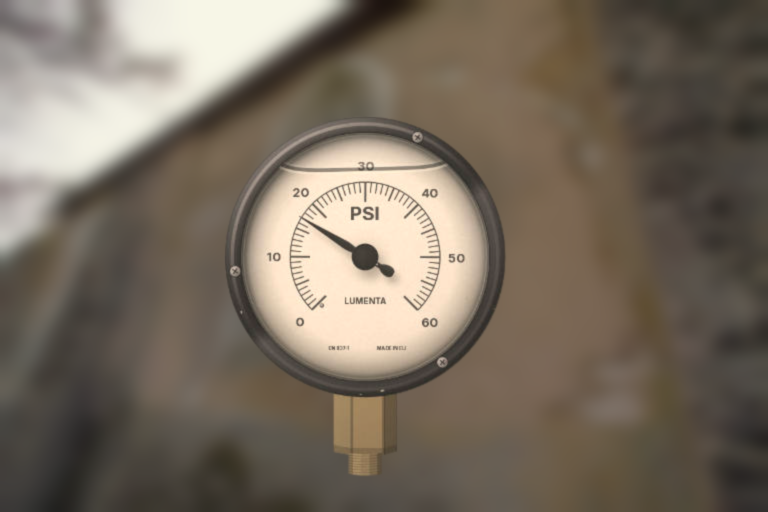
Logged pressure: 17 psi
